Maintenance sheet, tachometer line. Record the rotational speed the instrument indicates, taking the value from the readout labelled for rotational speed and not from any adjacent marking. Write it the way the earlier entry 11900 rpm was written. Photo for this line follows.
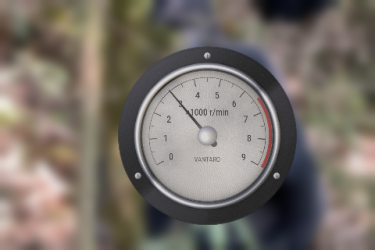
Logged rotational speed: 3000 rpm
